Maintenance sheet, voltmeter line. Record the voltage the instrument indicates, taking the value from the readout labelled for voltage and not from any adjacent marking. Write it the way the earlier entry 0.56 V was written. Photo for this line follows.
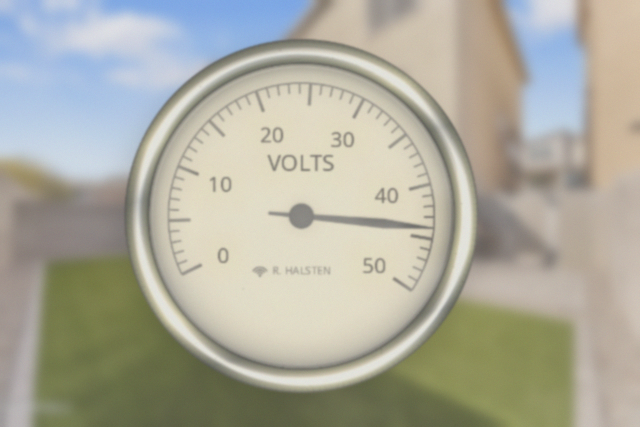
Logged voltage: 44 V
